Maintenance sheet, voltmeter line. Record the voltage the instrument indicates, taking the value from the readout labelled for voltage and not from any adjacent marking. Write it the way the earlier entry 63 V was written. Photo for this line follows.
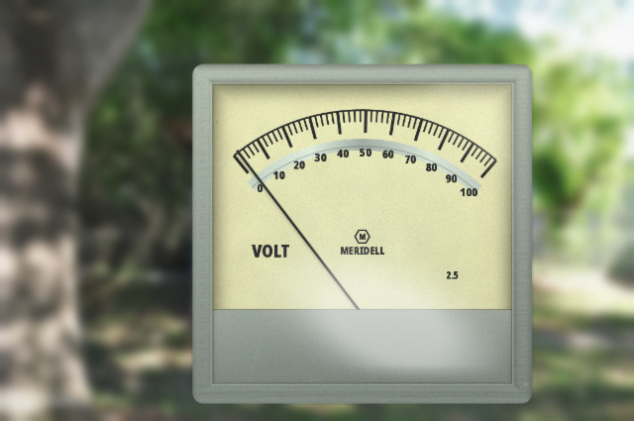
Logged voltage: 2 V
